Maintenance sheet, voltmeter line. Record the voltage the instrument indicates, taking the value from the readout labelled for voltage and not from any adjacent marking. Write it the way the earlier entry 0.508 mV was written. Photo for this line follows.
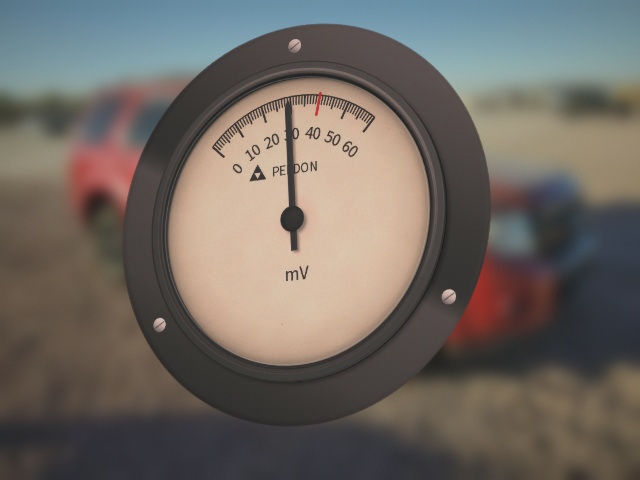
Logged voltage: 30 mV
